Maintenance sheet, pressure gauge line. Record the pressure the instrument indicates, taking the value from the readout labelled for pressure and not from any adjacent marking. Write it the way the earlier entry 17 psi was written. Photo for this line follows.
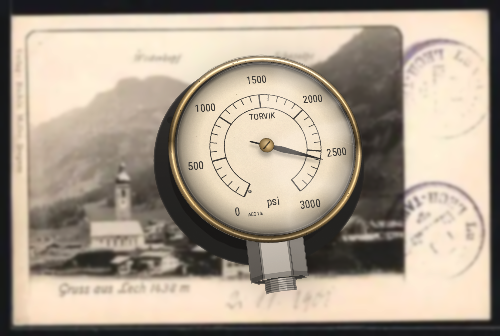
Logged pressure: 2600 psi
